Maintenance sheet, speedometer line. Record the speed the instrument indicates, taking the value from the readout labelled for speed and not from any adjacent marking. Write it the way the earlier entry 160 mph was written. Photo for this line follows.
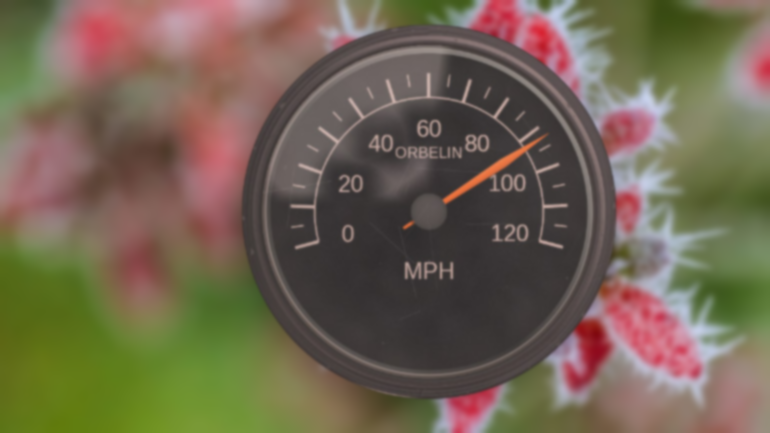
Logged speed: 92.5 mph
